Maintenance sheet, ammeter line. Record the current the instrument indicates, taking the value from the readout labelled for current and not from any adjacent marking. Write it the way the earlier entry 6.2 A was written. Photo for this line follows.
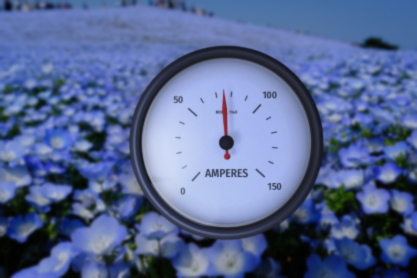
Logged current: 75 A
